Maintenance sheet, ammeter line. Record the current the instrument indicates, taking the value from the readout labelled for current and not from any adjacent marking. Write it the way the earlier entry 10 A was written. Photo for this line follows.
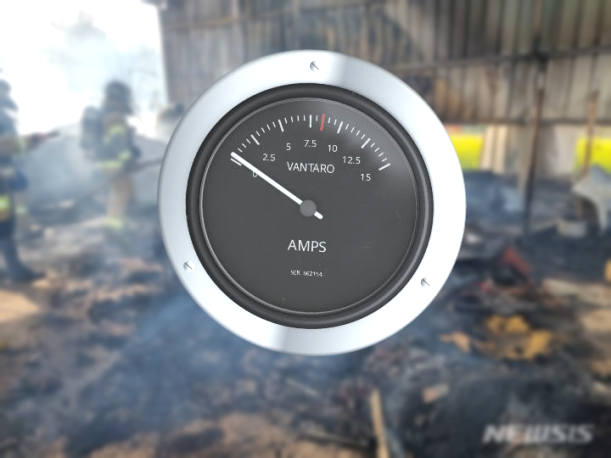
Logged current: 0.5 A
